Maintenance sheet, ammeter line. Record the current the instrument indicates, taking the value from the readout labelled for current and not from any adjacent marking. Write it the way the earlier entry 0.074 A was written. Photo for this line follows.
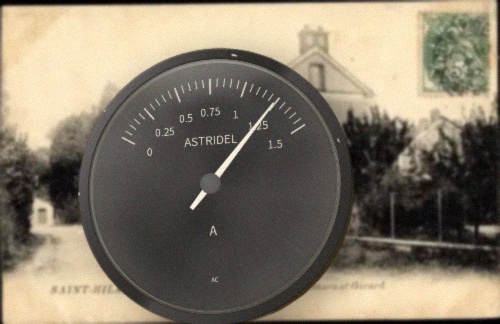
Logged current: 1.25 A
